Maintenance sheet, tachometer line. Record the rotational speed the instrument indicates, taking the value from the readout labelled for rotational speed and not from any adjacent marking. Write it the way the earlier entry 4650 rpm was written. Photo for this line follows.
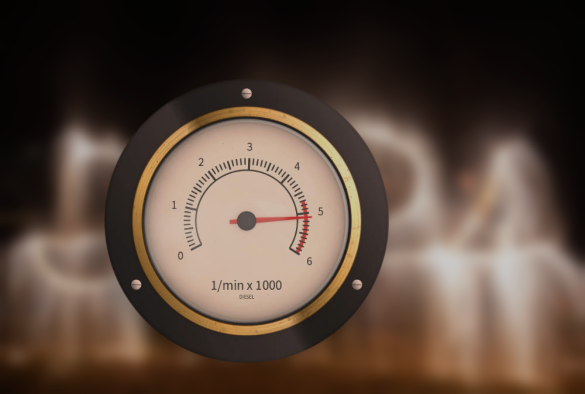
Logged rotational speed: 5100 rpm
